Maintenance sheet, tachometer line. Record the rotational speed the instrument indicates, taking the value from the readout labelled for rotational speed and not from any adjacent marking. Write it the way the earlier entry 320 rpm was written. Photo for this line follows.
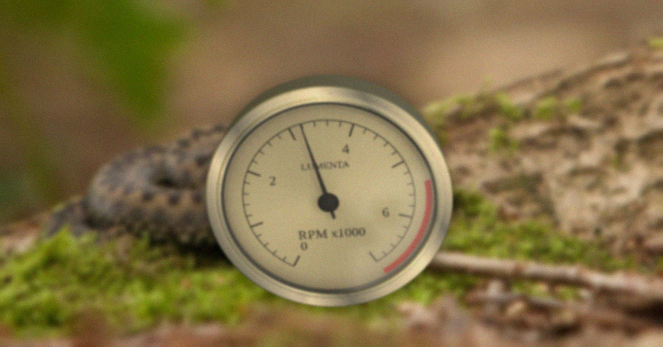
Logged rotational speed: 3200 rpm
